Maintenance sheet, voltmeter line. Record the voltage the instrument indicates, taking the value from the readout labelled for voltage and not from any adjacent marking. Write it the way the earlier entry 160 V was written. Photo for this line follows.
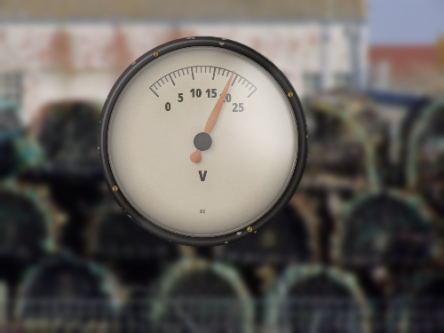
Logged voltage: 19 V
